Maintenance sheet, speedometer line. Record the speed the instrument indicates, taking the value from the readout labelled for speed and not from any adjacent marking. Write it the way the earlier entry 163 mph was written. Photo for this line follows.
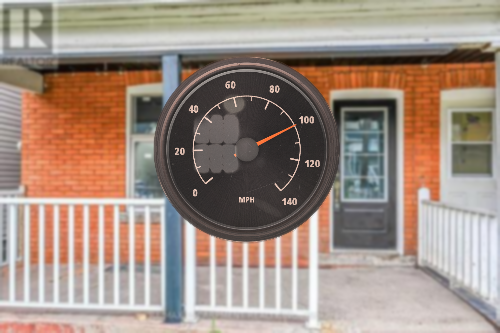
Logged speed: 100 mph
